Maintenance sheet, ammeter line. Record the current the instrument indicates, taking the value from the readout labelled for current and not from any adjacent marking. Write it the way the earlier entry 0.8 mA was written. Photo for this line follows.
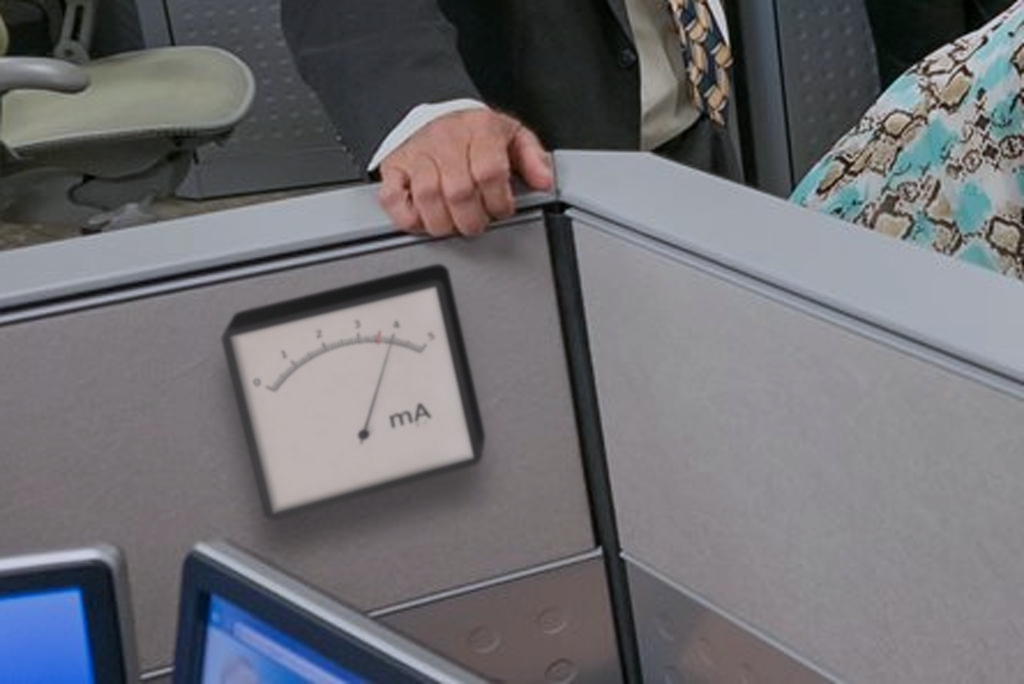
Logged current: 4 mA
